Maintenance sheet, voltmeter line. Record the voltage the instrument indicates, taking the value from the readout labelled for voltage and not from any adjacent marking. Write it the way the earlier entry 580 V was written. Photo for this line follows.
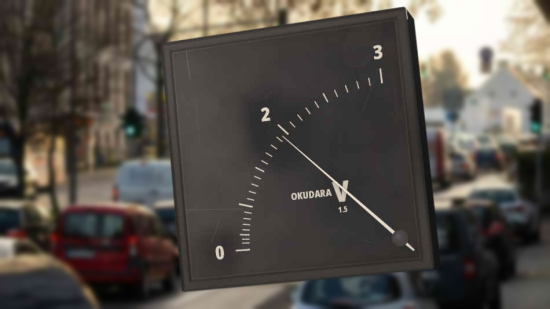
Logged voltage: 1.95 V
